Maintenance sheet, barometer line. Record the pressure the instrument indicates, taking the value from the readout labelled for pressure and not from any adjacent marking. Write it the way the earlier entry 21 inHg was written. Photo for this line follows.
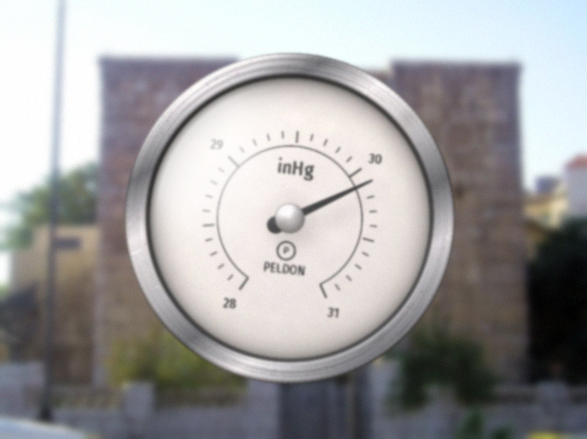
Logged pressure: 30.1 inHg
